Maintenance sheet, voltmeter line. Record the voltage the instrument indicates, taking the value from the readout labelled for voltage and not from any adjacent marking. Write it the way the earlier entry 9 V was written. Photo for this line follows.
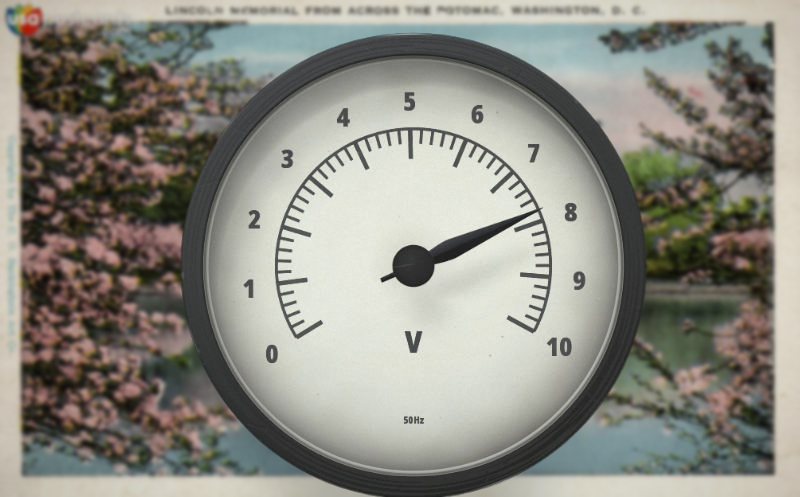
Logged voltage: 7.8 V
